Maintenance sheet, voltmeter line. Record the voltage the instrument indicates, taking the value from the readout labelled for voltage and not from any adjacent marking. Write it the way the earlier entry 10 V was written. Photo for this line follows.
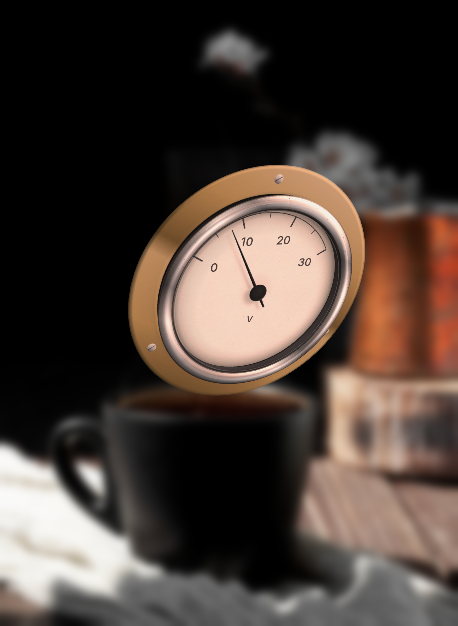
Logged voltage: 7.5 V
